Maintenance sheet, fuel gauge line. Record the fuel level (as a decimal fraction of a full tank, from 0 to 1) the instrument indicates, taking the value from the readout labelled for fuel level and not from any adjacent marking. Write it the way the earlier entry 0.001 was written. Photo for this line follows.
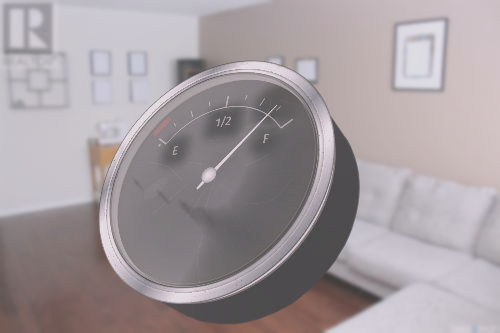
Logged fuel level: 0.875
